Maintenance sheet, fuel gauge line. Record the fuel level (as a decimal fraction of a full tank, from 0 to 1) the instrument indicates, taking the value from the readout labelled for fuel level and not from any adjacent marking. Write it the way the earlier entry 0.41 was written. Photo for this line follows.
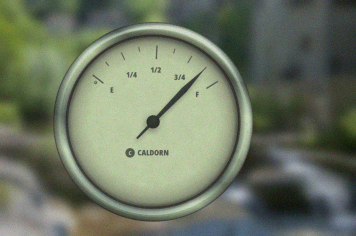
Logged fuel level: 0.875
